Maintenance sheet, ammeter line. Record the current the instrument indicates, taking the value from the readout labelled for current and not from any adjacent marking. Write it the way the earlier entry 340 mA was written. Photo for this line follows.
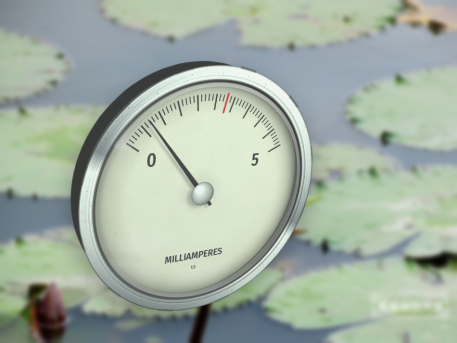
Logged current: 0.7 mA
